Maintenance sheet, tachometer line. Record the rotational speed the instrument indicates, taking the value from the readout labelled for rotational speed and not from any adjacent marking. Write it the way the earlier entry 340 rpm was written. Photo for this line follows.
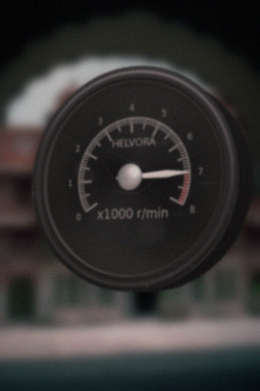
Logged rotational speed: 7000 rpm
